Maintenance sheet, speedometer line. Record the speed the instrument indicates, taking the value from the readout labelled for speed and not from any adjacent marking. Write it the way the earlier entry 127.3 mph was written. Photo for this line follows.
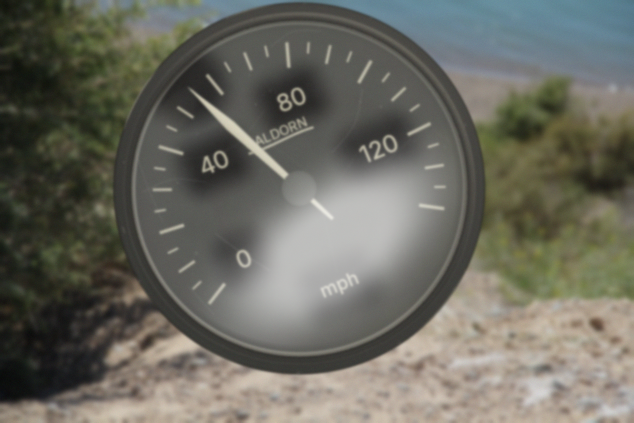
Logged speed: 55 mph
